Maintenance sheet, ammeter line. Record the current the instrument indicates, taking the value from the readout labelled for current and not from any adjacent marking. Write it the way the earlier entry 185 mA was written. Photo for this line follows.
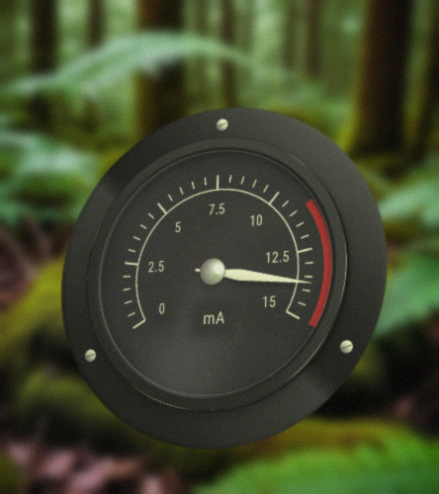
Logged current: 13.75 mA
